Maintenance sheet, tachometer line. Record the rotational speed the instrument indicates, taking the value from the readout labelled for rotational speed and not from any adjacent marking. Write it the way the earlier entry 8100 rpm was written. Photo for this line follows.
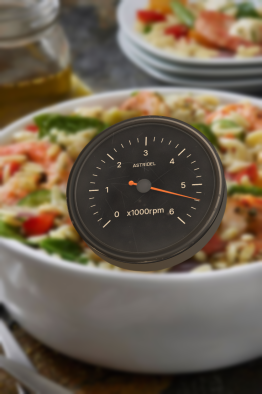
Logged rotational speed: 5400 rpm
